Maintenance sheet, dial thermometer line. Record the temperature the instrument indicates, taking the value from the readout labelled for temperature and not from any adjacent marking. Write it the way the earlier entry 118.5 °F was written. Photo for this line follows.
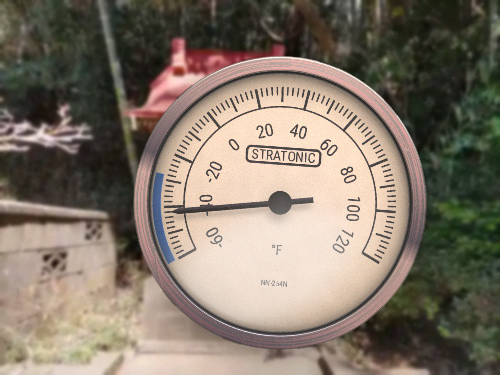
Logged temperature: -42 °F
